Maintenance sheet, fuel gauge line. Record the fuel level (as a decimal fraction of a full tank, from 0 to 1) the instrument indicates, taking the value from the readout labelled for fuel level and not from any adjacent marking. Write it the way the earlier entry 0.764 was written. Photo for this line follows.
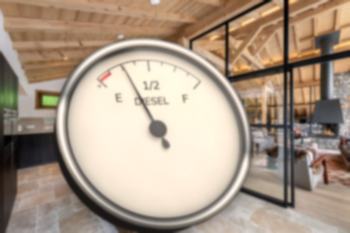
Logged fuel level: 0.25
